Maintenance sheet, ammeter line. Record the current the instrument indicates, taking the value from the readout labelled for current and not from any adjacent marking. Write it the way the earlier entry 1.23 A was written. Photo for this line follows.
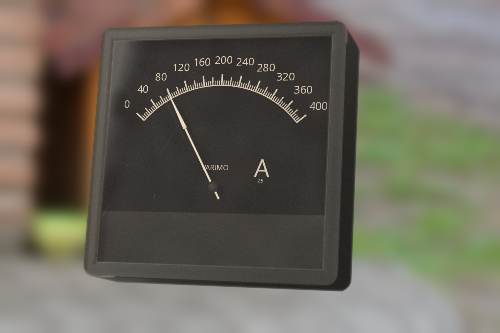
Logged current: 80 A
